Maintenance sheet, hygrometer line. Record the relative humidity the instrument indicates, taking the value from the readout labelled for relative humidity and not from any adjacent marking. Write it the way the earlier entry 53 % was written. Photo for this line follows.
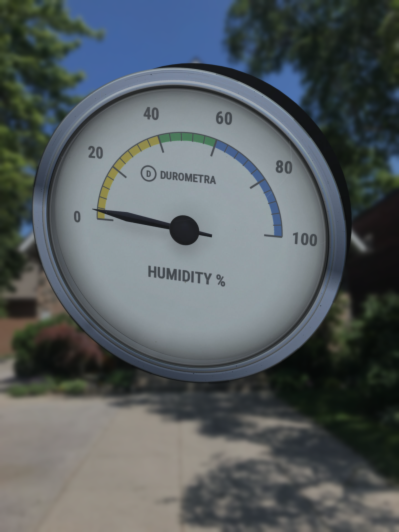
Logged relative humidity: 4 %
